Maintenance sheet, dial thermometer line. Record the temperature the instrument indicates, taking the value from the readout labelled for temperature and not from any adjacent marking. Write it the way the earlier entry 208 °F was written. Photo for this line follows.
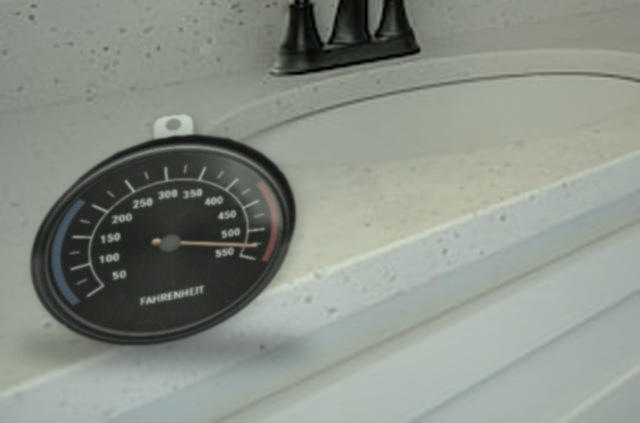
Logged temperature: 525 °F
